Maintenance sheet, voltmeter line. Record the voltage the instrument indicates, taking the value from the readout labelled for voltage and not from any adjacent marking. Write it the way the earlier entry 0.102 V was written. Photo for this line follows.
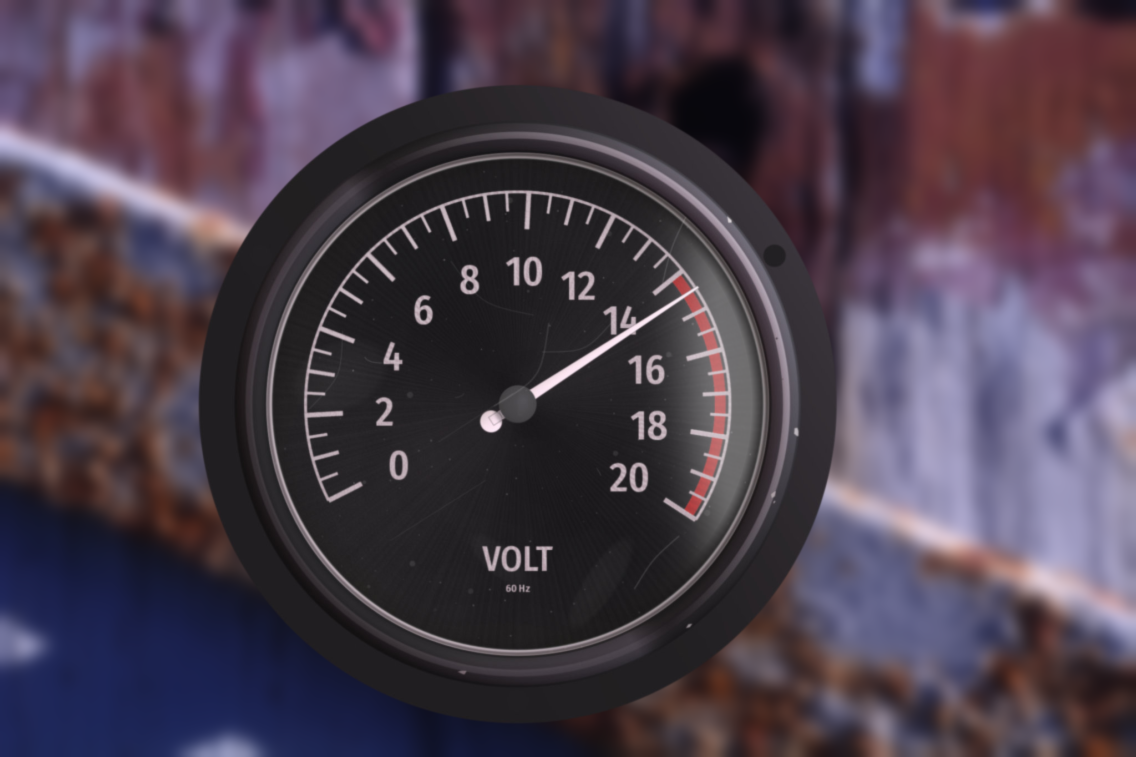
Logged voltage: 14.5 V
